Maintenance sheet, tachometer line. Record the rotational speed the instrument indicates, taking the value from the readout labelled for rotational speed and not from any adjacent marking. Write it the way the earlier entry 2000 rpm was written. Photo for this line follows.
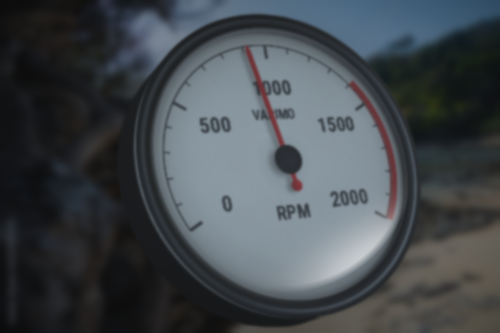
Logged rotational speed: 900 rpm
